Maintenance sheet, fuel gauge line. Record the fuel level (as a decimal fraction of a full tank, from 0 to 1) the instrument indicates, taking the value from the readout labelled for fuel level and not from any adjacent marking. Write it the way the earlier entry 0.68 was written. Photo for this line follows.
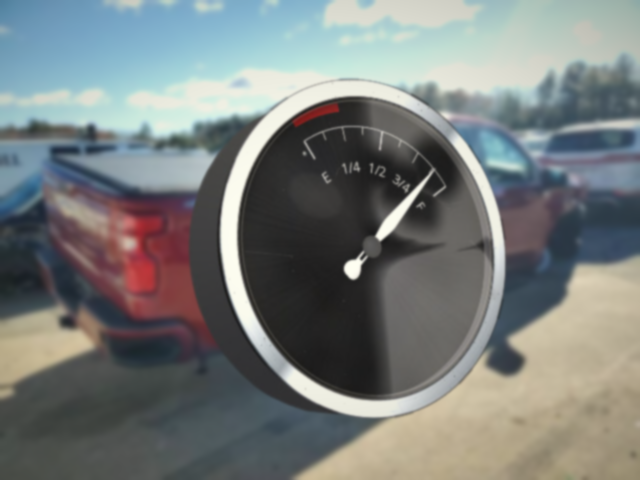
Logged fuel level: 0.875
